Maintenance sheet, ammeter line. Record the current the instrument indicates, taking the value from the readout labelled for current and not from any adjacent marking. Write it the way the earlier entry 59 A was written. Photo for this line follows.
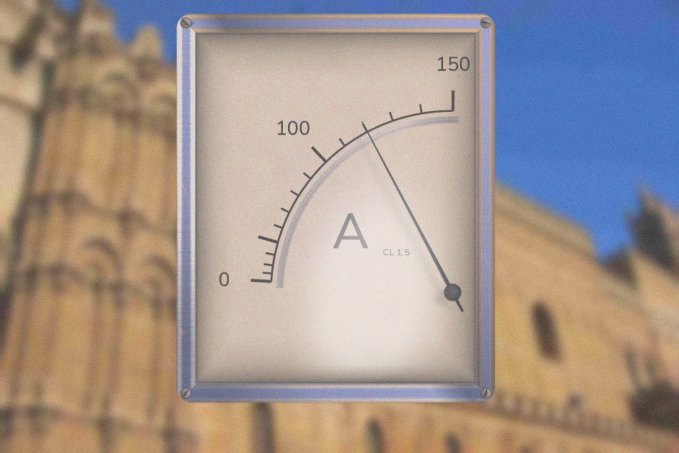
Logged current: 120 A
